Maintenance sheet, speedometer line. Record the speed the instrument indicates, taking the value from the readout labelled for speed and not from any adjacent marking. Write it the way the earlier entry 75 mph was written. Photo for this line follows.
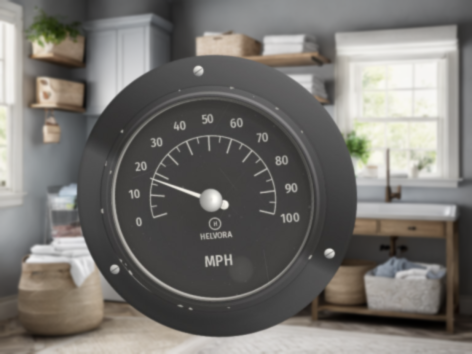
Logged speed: 17.5 mph
